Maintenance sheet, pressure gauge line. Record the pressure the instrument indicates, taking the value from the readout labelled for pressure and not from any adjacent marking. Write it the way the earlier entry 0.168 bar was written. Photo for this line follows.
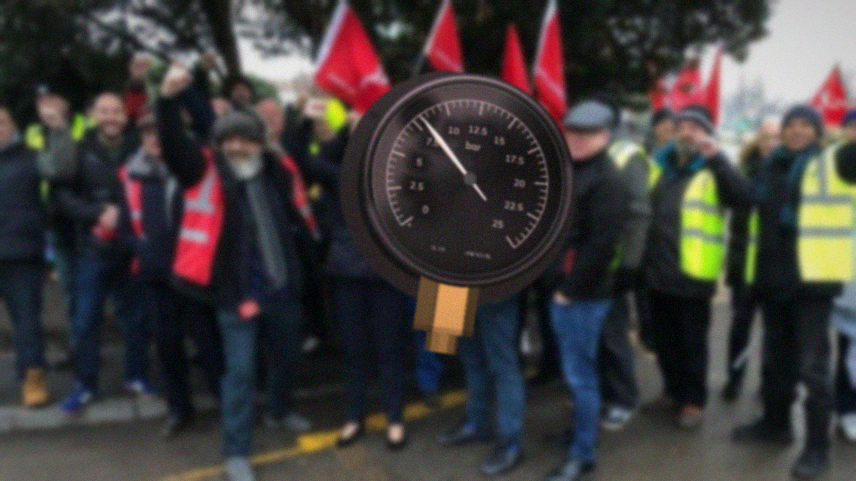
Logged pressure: 8 bar
